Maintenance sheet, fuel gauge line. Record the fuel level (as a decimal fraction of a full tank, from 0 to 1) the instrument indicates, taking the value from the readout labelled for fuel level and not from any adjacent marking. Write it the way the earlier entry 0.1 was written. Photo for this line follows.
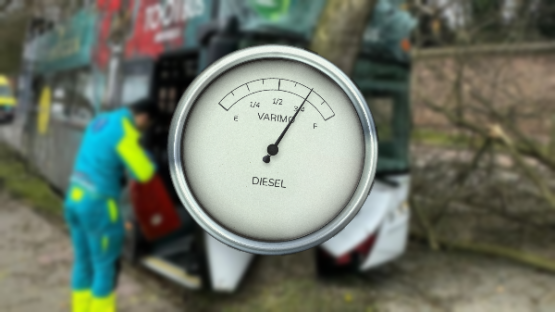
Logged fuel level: 0.75
